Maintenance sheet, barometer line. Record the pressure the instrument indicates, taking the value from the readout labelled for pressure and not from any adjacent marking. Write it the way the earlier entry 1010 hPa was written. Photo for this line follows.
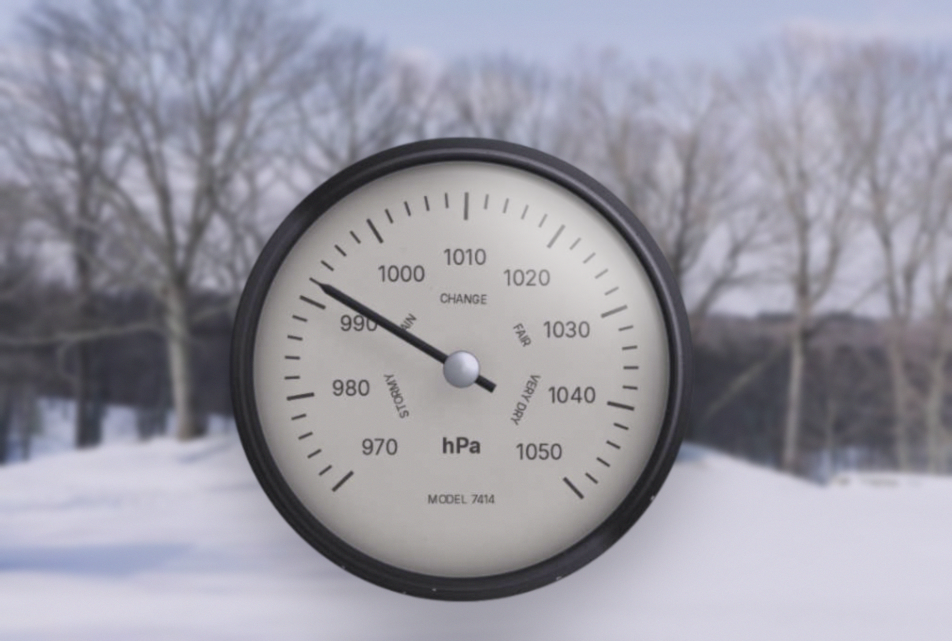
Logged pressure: 992 hPa
